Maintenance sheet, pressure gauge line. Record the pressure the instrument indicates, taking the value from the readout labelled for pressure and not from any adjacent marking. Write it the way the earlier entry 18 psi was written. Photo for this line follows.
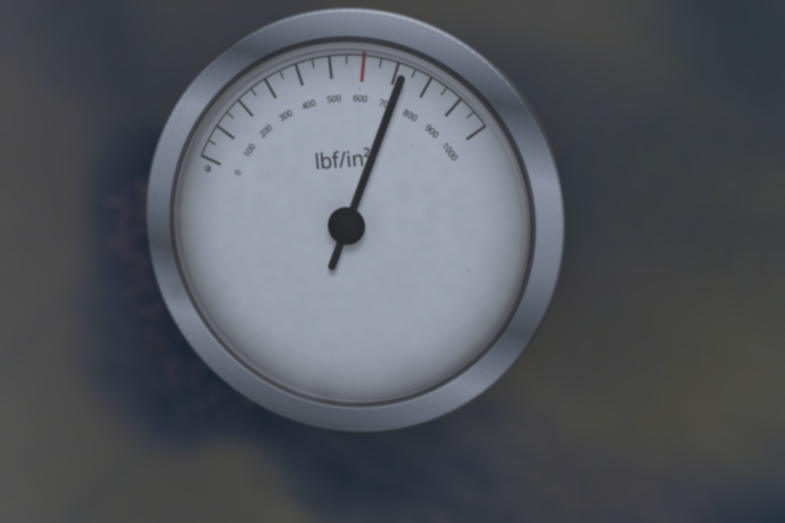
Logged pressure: 725 psi
